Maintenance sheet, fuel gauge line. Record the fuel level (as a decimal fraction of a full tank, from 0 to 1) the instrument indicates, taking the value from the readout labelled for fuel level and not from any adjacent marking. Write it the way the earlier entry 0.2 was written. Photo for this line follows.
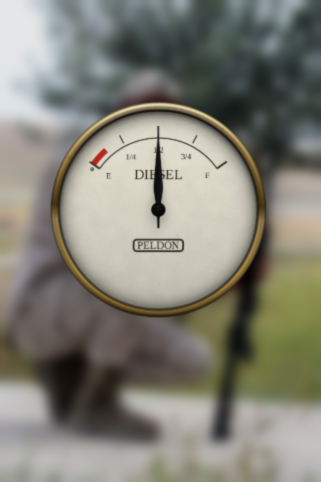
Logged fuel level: 0.5
